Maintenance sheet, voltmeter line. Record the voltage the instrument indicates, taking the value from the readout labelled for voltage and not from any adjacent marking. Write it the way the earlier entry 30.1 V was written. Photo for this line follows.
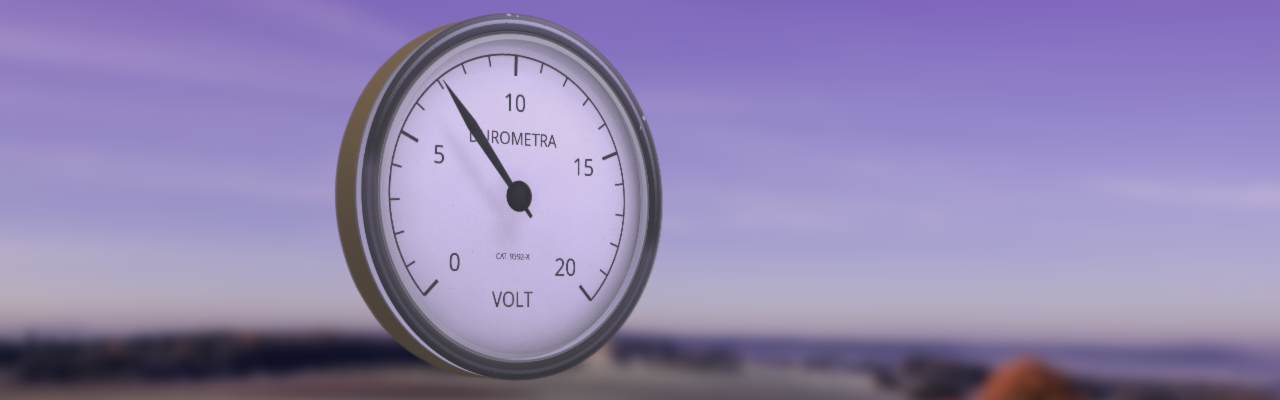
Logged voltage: 7 V
